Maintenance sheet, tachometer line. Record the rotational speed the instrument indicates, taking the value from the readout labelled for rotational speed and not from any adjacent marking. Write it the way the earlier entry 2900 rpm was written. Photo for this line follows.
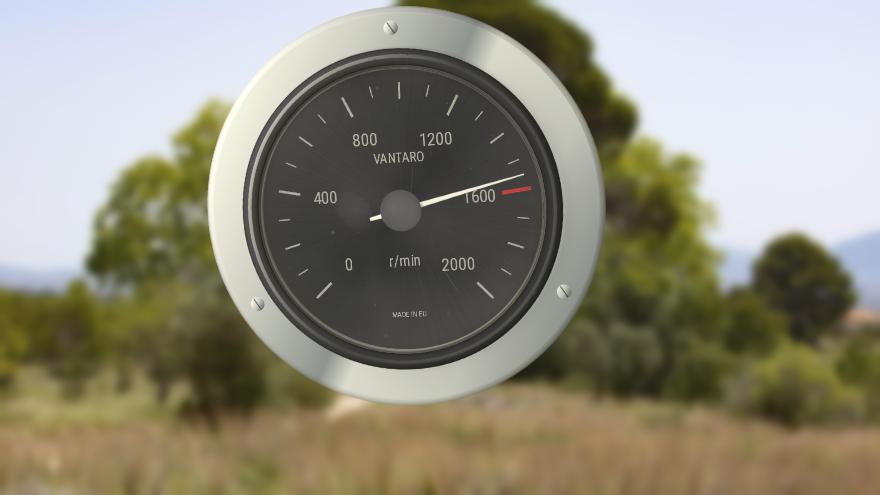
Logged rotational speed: 1550 rpm
